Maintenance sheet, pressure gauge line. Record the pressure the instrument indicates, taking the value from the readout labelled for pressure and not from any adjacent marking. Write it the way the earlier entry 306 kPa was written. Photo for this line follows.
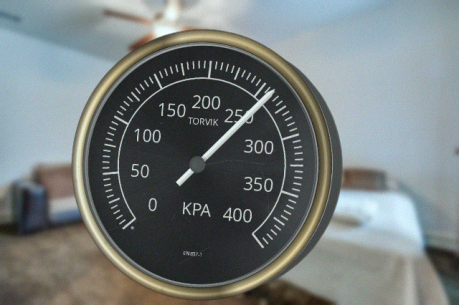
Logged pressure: 260 kPa
